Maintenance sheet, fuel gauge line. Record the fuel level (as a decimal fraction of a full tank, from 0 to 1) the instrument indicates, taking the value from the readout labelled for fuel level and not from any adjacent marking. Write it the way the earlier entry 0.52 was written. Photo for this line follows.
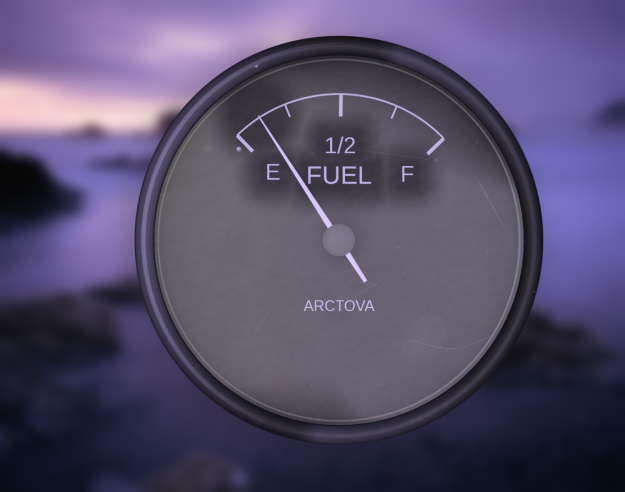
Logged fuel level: 0.125
